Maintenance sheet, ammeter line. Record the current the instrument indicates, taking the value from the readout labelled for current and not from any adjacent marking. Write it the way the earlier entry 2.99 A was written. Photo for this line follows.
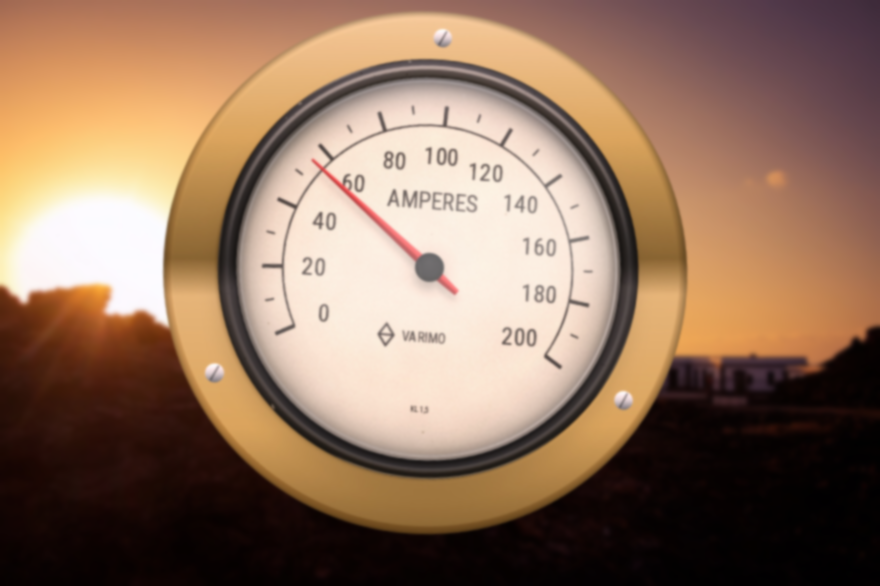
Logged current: 55 A
